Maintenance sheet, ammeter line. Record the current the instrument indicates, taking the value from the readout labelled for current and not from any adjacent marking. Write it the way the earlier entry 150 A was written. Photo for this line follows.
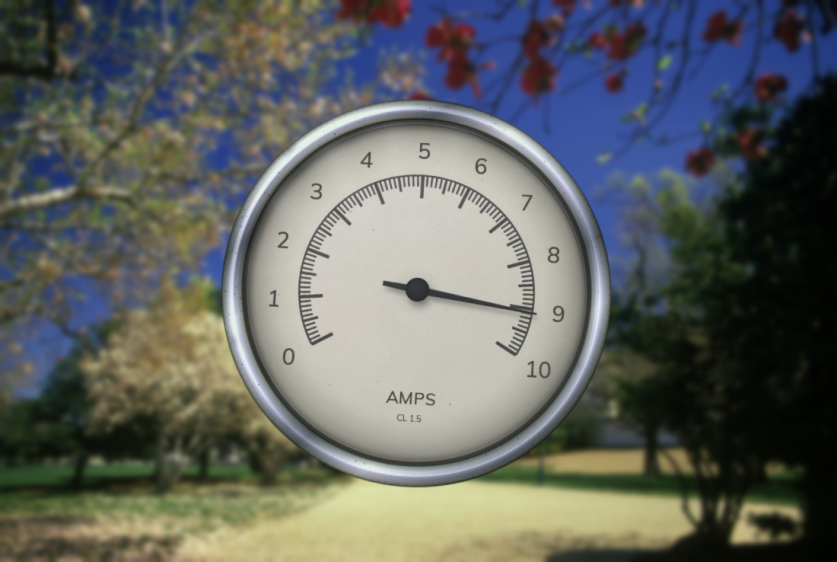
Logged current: 9.1 A
